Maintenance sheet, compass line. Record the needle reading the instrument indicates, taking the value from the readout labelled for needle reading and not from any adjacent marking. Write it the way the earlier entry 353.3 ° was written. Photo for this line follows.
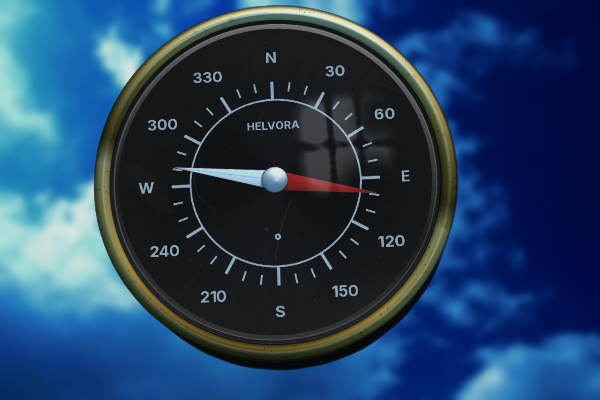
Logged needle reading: 100 °
